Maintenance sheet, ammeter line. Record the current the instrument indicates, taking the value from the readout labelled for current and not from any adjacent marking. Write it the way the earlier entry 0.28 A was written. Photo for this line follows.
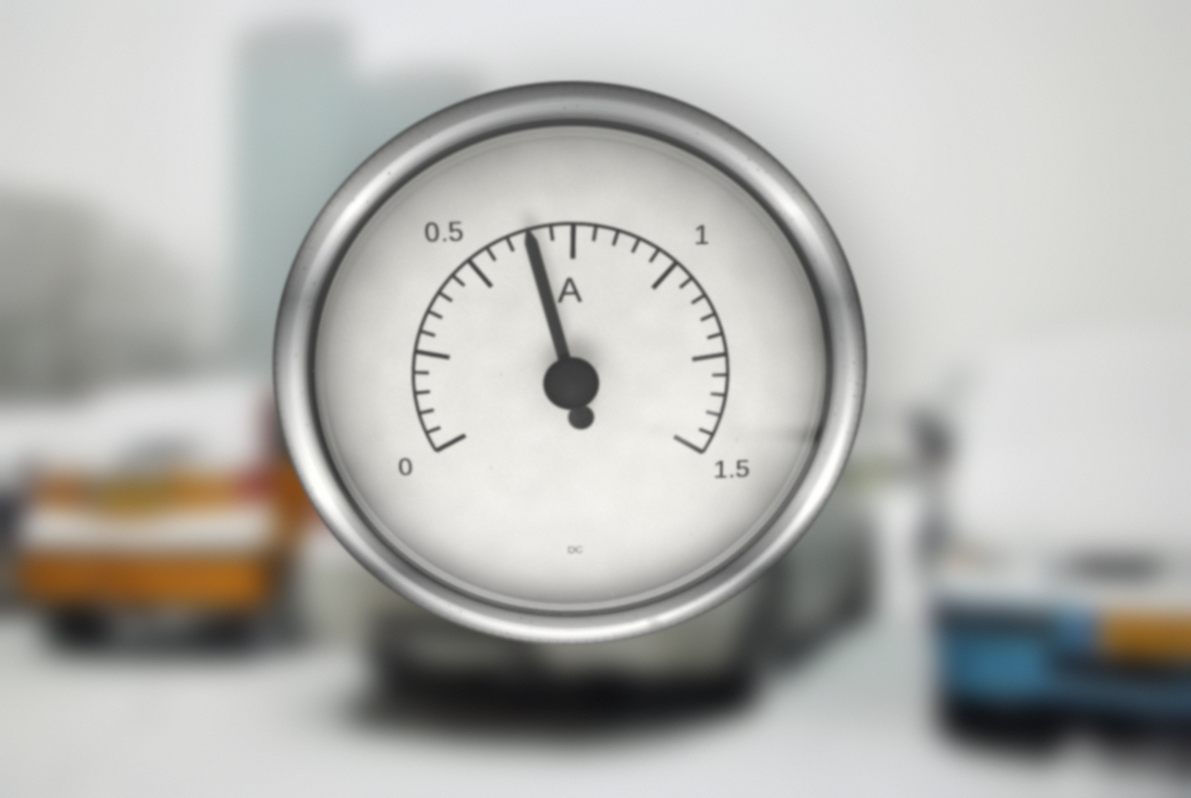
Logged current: 0.65 A
